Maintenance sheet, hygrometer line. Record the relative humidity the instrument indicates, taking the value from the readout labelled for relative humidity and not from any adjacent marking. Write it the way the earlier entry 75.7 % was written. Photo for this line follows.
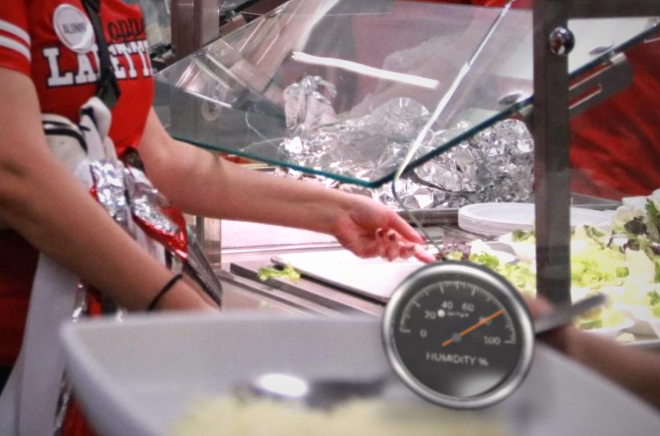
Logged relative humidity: 80 %
